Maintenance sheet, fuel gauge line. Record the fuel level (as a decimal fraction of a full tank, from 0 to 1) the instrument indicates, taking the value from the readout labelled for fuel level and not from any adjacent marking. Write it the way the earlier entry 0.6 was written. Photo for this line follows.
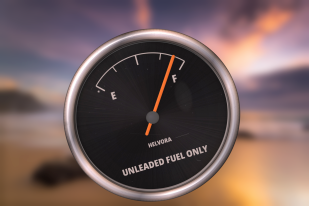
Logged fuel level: 0.875
